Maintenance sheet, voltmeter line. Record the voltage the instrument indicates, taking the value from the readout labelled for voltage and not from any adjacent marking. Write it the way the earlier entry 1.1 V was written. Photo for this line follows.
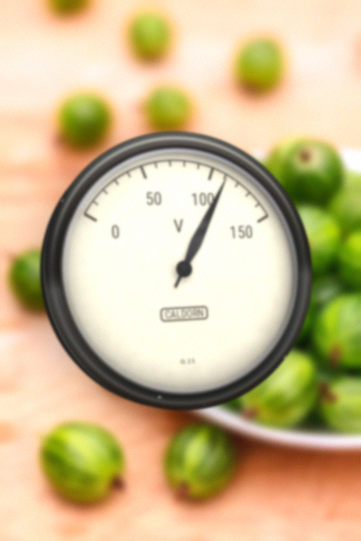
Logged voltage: 110 V
